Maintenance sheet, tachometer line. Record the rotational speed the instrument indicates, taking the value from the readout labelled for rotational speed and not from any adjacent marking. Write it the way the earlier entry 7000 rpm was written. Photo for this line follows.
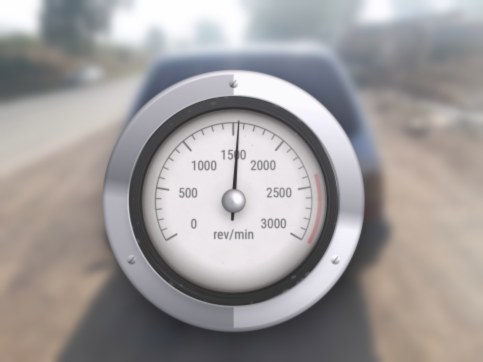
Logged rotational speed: 1550 rpm
